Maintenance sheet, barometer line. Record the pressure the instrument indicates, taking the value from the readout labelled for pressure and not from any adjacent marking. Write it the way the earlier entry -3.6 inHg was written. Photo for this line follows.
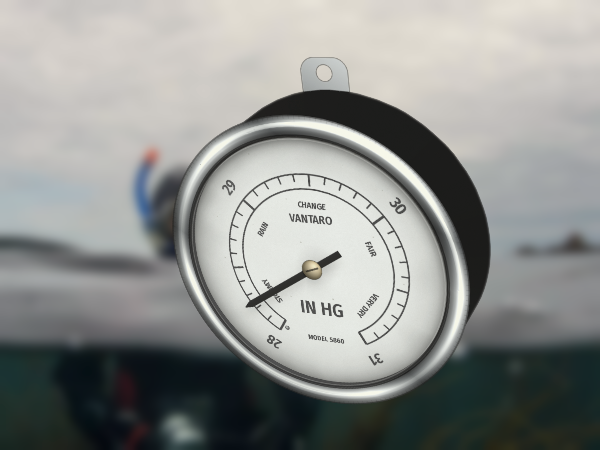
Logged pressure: 28.25 inHg
